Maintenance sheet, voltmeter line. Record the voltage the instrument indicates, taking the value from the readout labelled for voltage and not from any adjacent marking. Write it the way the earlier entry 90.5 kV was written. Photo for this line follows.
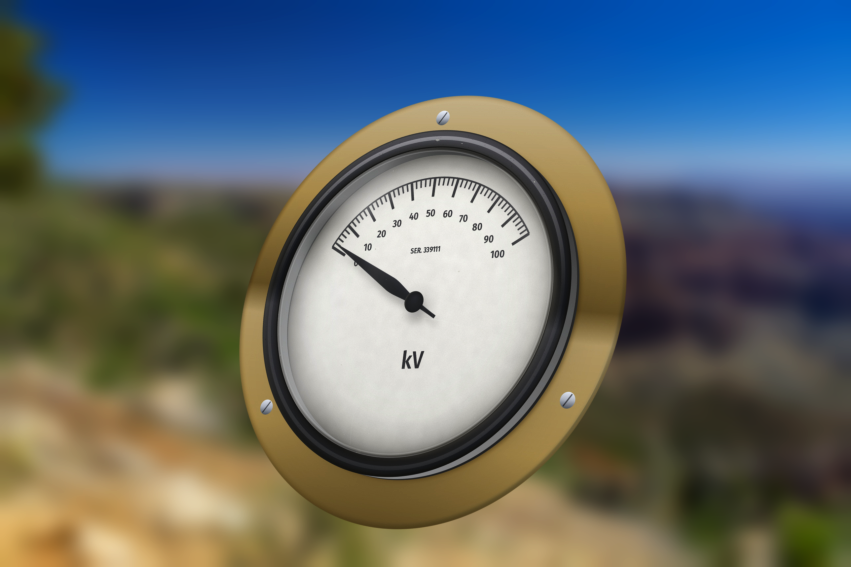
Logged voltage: 2 kV
